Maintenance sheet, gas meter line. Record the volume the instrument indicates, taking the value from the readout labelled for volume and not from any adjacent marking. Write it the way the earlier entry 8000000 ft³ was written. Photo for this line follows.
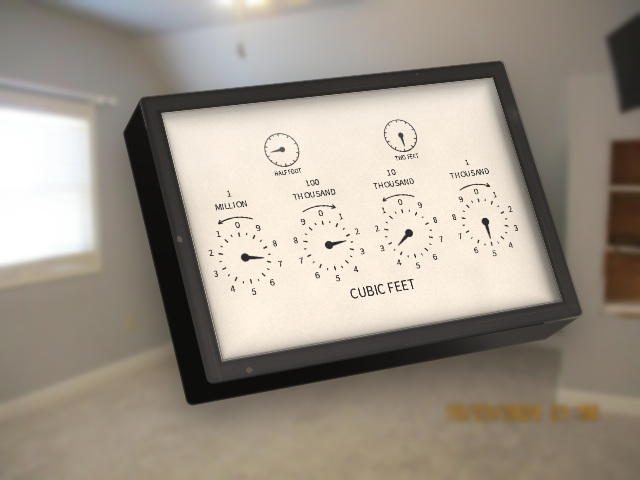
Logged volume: 723500 ft³
